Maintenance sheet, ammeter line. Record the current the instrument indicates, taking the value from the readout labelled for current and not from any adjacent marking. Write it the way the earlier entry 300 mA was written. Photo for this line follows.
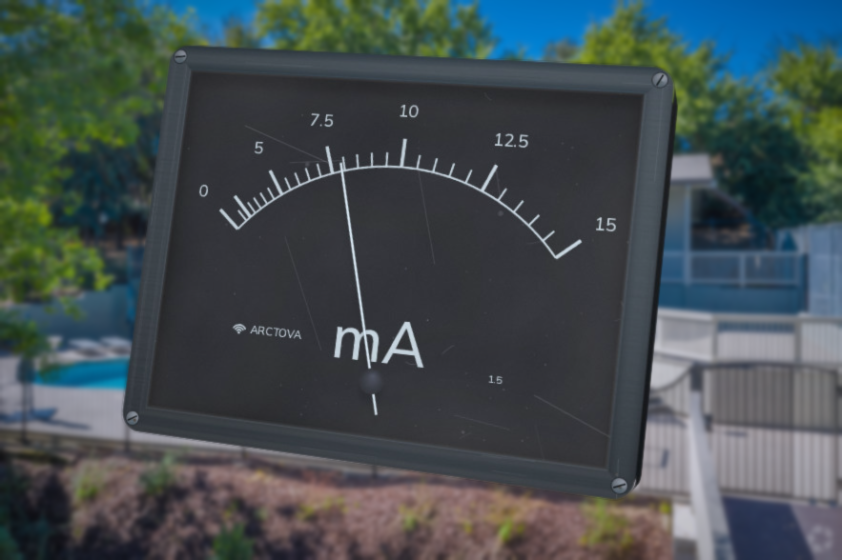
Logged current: 8 mA
